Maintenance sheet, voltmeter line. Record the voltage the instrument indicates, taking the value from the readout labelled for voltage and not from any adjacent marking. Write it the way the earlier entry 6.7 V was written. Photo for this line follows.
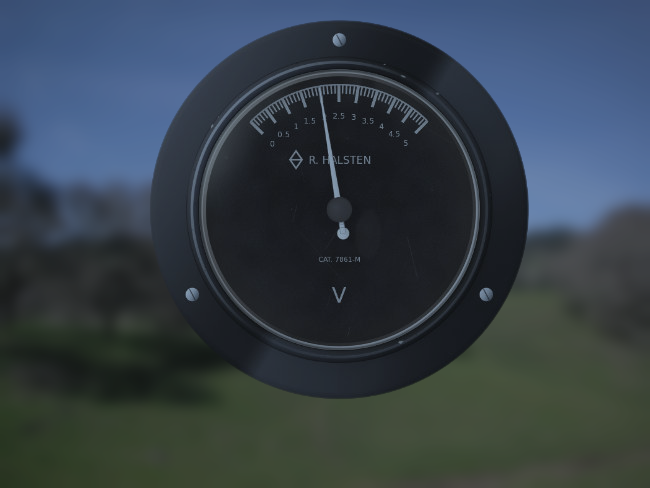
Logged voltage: 2 V
